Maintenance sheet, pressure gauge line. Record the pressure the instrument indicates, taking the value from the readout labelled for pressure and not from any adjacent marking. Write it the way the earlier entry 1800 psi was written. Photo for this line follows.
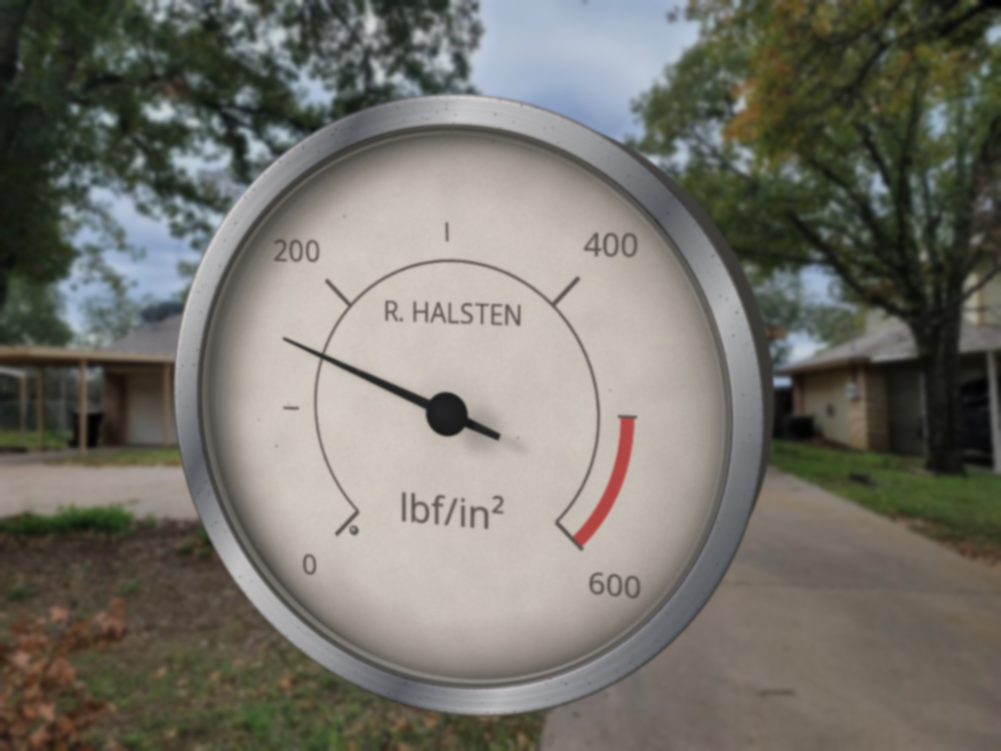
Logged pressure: 150 psi
